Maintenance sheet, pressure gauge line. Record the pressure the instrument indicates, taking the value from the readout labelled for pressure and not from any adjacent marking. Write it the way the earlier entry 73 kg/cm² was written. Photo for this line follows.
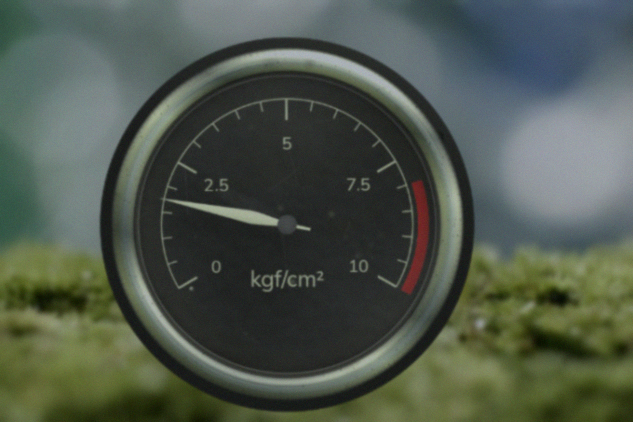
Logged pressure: 1.75 kg/cm²
